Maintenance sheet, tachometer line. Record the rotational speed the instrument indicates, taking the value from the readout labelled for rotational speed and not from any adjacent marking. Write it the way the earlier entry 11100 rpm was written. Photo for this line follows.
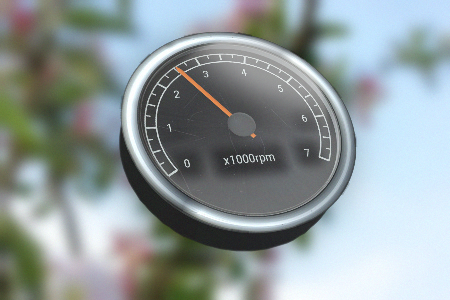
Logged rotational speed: 2500 rpm
